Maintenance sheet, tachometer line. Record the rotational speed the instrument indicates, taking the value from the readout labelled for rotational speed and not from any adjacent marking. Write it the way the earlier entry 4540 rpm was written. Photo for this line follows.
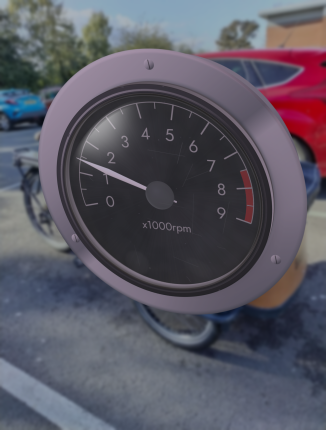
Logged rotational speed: 1500 rpm
